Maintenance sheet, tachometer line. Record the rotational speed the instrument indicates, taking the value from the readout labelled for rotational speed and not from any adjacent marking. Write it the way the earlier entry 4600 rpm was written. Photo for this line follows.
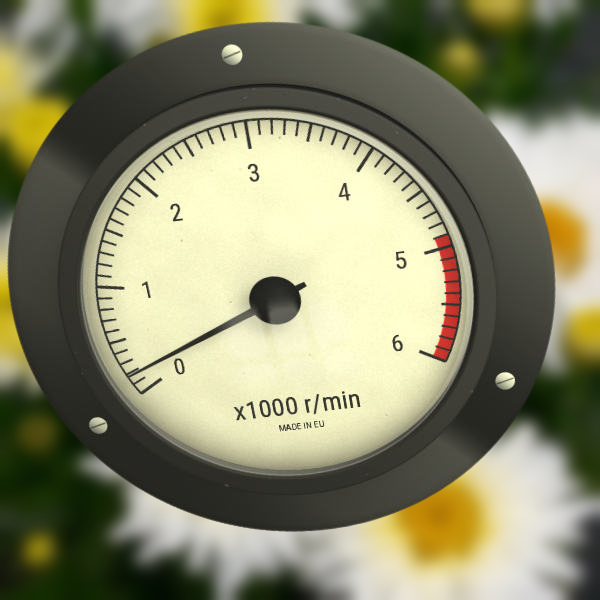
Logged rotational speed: 200 rpm
